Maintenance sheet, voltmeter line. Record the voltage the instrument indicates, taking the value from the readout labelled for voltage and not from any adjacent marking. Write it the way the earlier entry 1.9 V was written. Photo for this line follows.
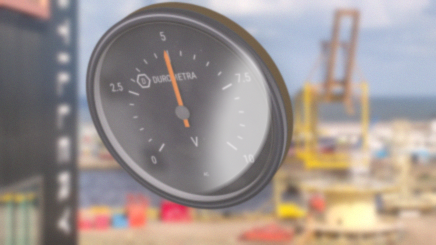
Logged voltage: 5 V
